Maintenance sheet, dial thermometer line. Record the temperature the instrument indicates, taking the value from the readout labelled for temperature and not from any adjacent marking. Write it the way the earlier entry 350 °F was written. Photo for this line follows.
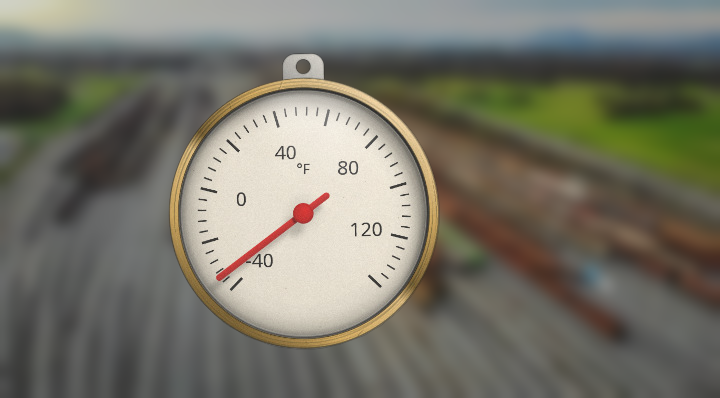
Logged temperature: -34 °F
